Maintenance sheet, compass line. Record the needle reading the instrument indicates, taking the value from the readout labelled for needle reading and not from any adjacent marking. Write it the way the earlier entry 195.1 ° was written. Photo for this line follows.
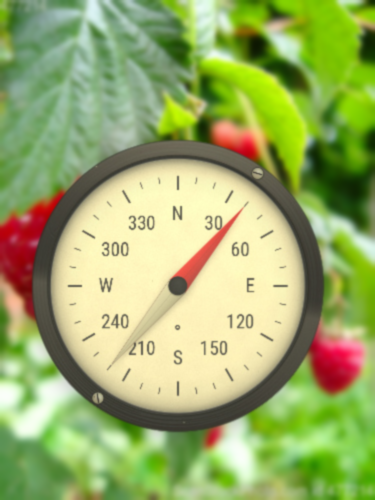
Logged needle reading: 40 °
